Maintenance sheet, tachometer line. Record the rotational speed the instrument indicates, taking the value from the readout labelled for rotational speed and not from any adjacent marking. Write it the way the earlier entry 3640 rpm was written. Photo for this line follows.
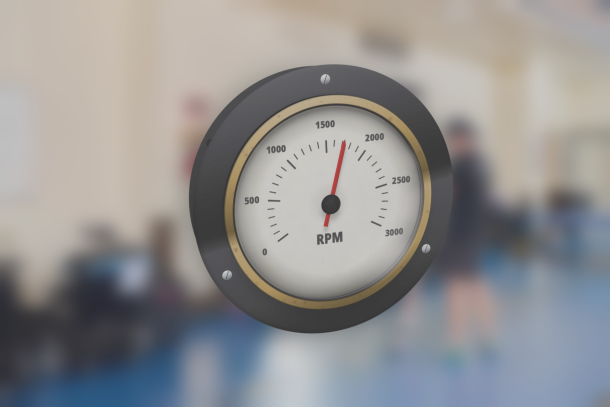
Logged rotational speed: 1700 rpm
